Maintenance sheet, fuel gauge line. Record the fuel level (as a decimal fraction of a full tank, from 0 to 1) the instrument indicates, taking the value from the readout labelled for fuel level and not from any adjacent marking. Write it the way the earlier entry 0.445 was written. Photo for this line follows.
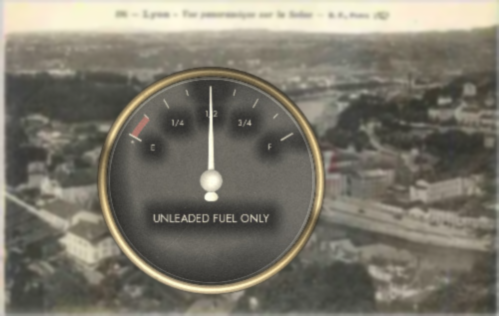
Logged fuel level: 0.5
